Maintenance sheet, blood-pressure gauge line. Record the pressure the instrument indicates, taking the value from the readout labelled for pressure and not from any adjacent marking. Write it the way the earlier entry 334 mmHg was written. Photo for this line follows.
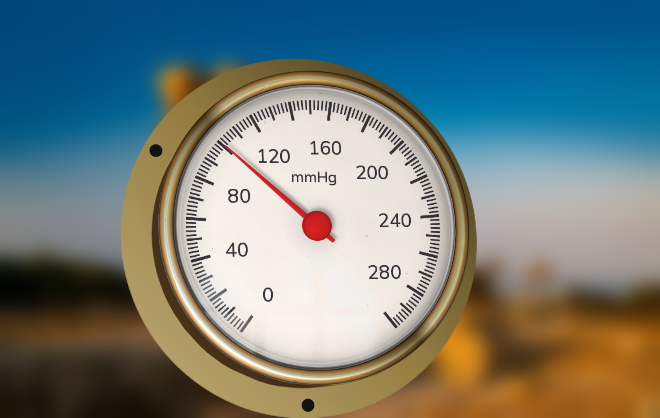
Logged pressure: 100 mmHg
